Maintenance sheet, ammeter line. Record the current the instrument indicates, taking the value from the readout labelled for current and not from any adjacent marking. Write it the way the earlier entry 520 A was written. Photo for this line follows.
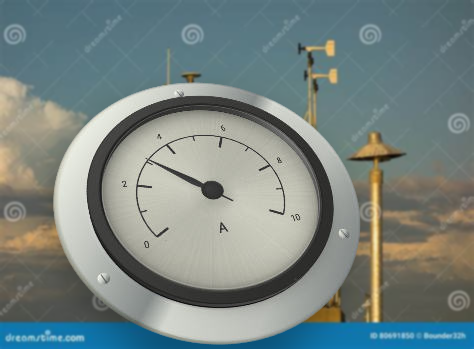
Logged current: 3 A
